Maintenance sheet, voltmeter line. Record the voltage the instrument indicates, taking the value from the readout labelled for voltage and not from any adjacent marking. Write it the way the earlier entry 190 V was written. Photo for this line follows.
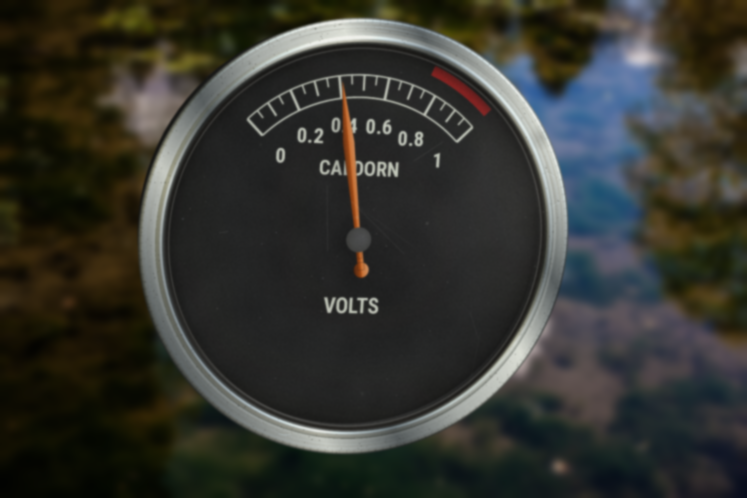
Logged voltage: 0.4 V
